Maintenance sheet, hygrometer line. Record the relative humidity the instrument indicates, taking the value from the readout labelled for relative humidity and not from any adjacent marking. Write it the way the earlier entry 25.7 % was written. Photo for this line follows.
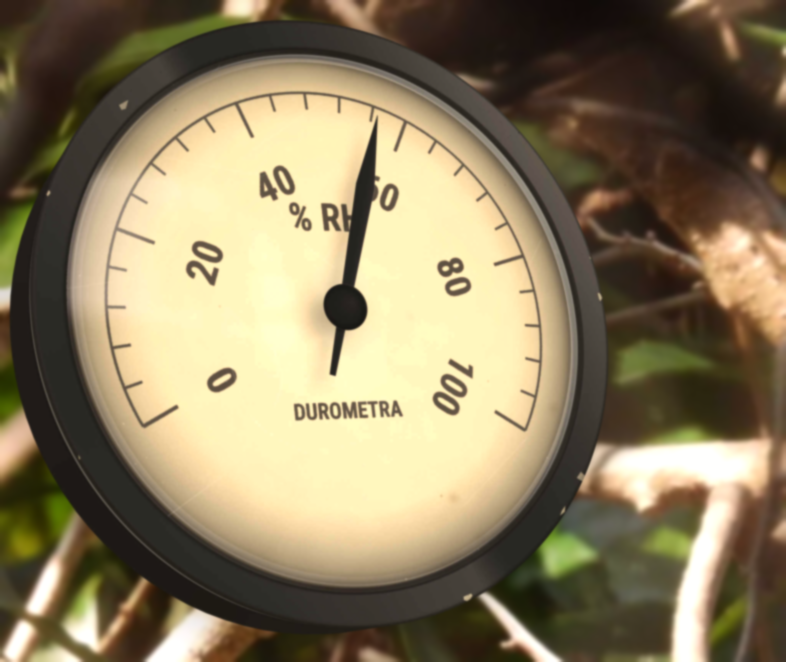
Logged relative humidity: 56 %
